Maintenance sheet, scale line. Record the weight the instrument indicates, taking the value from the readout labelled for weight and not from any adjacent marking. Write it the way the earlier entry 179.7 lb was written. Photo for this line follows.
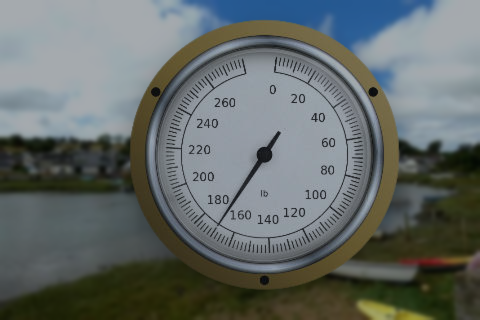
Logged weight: 170 lb
